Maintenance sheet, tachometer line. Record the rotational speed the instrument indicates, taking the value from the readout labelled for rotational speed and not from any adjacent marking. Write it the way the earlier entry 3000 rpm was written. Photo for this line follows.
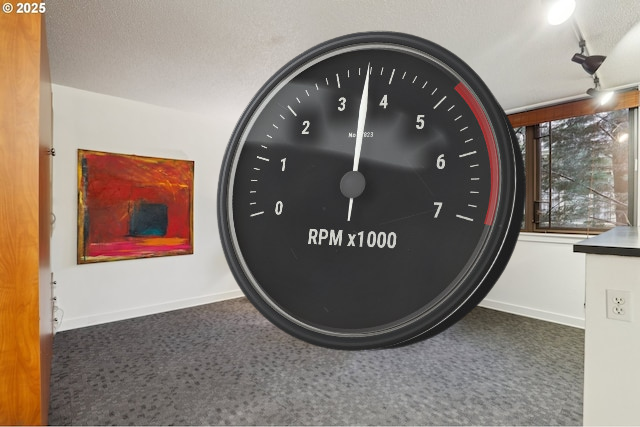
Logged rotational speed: 3600 rpm
